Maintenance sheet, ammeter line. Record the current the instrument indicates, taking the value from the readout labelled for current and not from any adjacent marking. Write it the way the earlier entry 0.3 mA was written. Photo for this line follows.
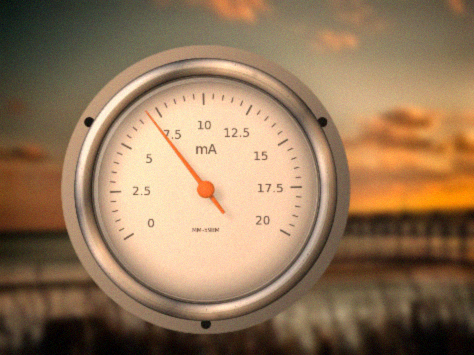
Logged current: 7 mA
